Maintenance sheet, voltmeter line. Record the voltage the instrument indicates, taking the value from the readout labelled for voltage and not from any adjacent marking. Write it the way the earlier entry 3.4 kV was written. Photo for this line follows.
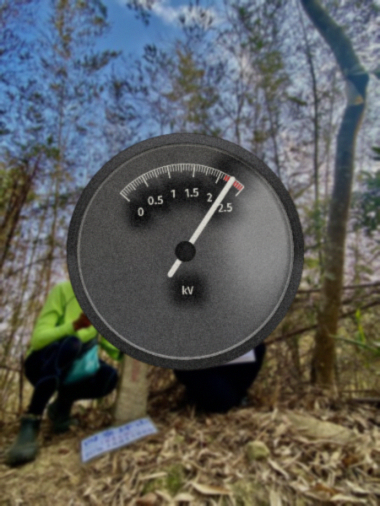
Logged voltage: 2.25 kV
